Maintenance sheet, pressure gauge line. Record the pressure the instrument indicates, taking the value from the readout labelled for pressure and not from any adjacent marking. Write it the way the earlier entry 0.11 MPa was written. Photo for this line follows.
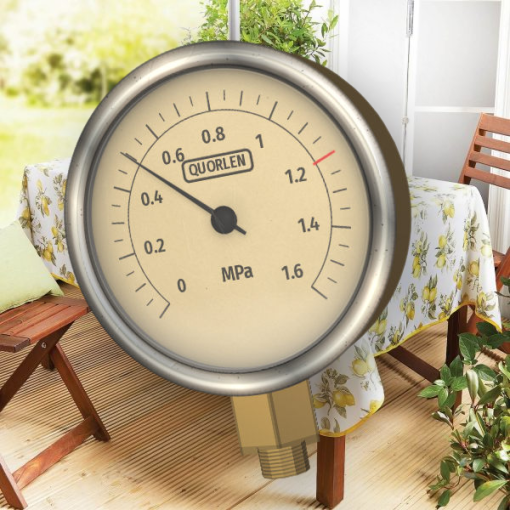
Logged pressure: 0.5 MPa
